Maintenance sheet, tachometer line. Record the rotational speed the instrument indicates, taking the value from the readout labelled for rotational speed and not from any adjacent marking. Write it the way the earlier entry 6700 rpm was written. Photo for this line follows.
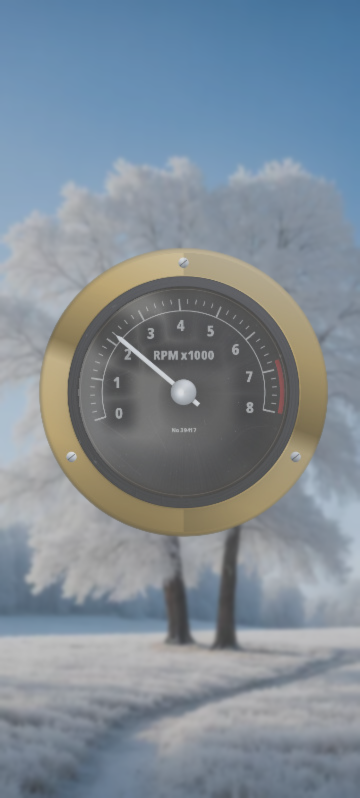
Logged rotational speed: 2200 rpm
